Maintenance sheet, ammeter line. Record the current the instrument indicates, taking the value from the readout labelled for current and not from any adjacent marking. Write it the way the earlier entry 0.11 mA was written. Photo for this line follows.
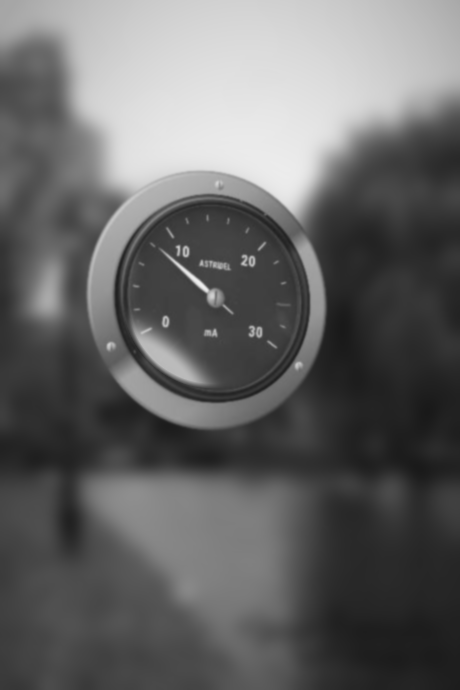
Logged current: 8 mA
